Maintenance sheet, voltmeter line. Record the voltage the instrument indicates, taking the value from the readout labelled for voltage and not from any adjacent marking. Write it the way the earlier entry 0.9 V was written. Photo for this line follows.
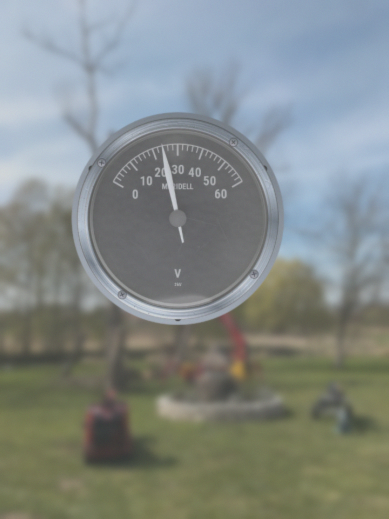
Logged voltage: 24 V
